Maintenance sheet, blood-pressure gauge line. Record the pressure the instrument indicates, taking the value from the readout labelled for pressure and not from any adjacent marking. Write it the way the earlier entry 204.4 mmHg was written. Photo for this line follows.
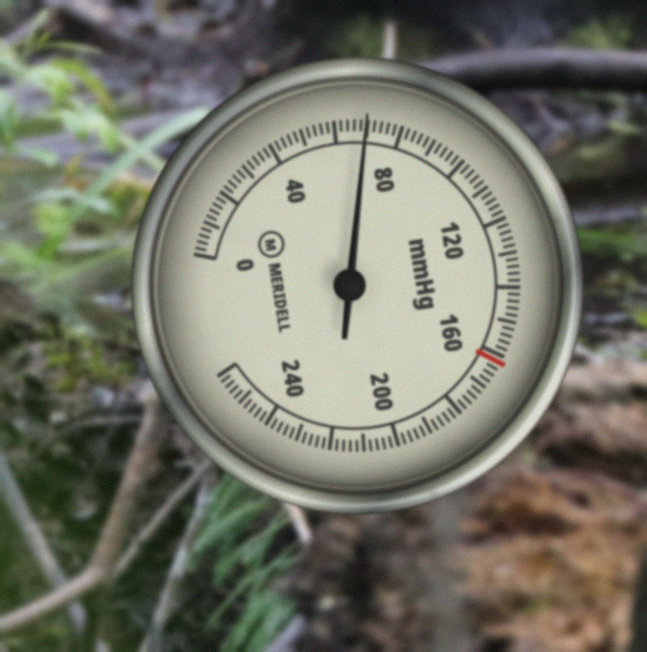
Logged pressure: 70 mmHg
